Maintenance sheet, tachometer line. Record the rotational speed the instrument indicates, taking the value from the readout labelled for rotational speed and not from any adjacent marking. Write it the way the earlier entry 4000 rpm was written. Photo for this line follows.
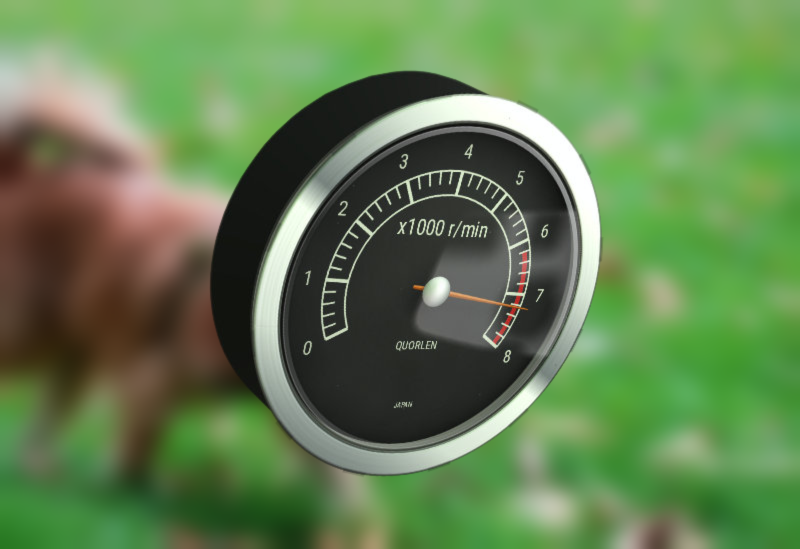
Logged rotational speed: 7200 rpm
